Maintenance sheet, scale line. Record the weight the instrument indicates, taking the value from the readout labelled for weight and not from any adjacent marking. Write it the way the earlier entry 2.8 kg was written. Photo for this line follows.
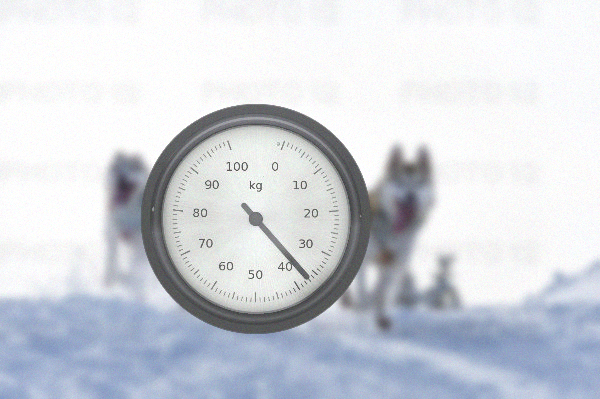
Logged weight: 37 kg
